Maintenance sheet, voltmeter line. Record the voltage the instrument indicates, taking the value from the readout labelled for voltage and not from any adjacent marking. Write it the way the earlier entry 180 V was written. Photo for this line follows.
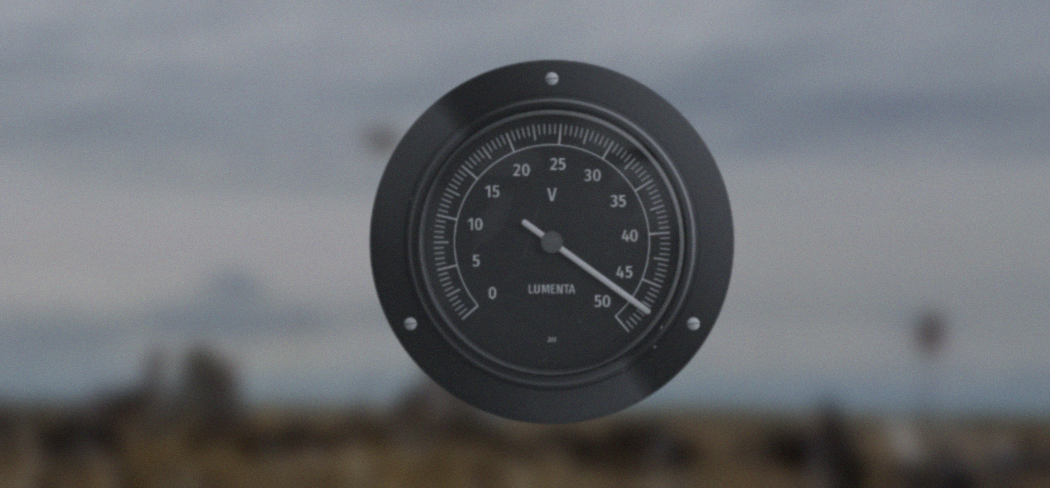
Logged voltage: 47.5 V
